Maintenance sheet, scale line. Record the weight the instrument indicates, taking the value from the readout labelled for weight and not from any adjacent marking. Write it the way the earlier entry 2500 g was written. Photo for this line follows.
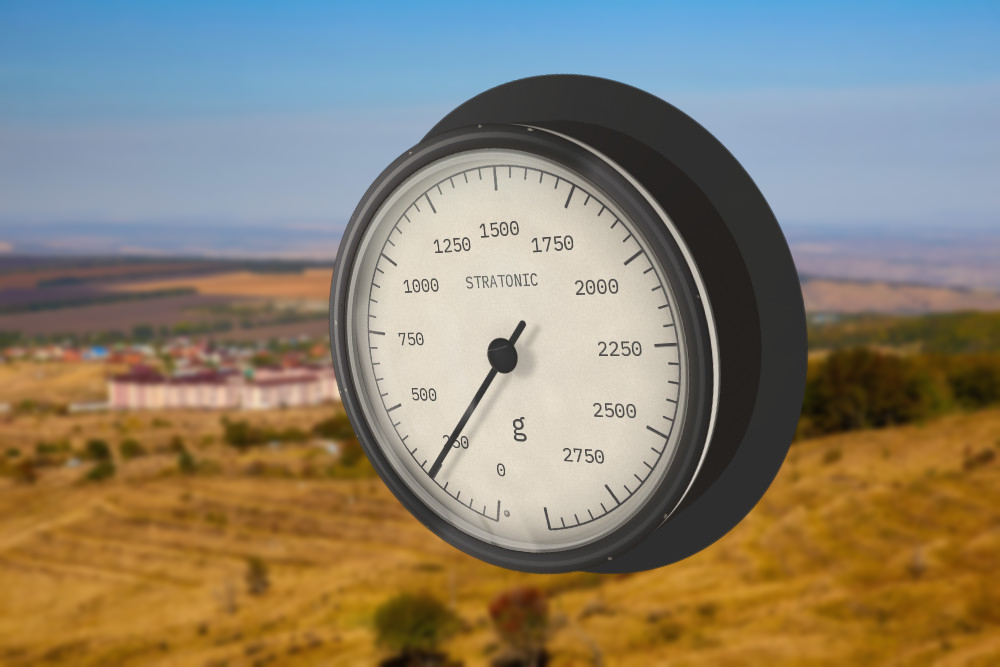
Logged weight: 250 g
